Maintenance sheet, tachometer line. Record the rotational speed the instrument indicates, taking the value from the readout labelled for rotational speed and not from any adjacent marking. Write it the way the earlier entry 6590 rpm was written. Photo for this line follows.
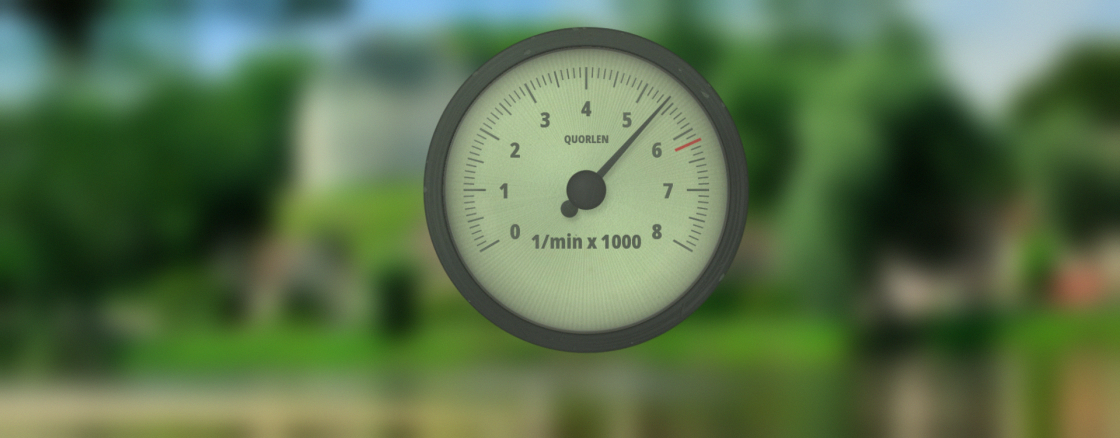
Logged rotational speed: 5400 rpm
